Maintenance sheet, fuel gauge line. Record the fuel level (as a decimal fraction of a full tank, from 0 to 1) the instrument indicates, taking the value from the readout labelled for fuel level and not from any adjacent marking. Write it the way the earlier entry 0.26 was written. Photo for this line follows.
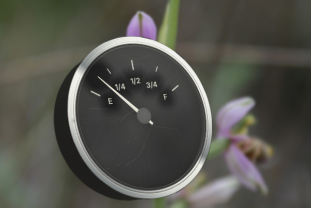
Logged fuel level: 0.125
